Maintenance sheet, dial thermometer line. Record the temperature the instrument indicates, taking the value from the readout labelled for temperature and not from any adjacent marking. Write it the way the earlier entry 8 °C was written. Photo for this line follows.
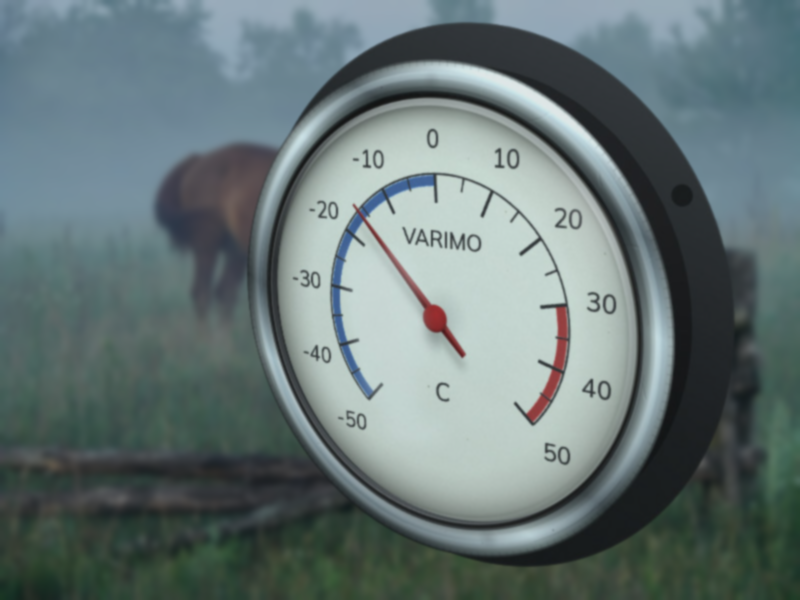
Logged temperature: -15 °C
